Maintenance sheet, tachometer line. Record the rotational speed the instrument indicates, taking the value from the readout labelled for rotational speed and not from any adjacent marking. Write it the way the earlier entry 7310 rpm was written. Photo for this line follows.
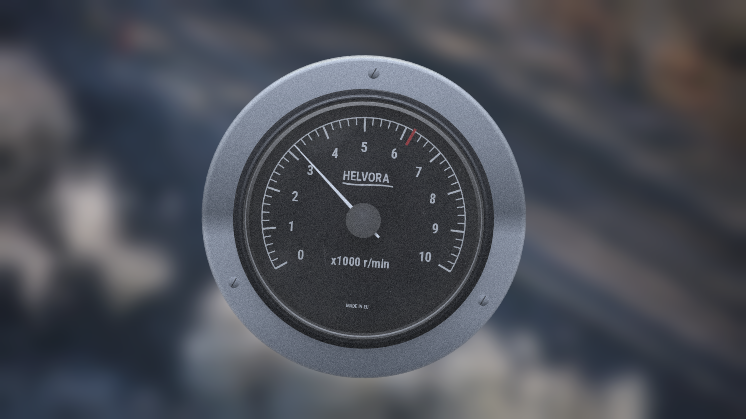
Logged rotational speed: 3200 rpm
